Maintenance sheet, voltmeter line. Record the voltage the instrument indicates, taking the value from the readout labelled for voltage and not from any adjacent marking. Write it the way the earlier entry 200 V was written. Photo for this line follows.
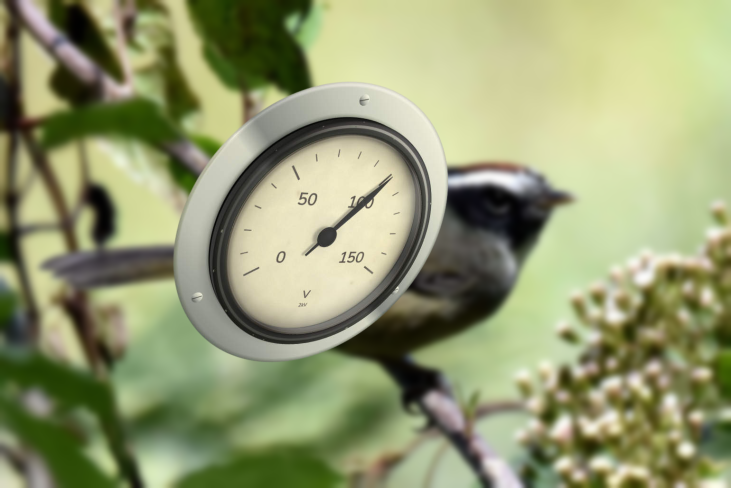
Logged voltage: 100 V
